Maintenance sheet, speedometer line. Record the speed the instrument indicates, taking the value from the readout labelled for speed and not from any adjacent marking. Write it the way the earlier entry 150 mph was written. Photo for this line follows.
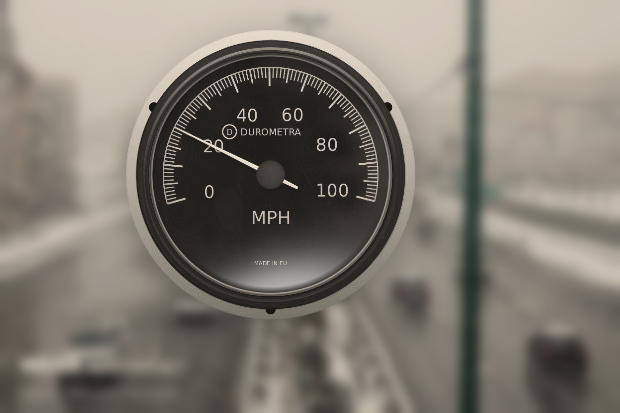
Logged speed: 20 mph
